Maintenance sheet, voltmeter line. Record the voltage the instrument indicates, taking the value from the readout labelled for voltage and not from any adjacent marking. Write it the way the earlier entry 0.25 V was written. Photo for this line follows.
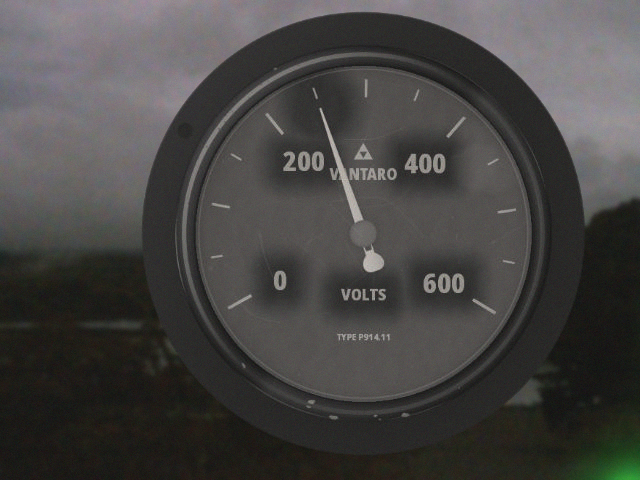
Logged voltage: 250 V
